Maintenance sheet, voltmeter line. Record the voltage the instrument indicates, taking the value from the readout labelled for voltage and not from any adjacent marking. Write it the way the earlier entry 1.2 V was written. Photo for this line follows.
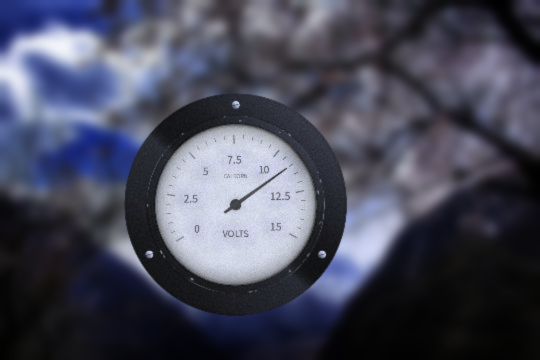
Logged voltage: 11 V
